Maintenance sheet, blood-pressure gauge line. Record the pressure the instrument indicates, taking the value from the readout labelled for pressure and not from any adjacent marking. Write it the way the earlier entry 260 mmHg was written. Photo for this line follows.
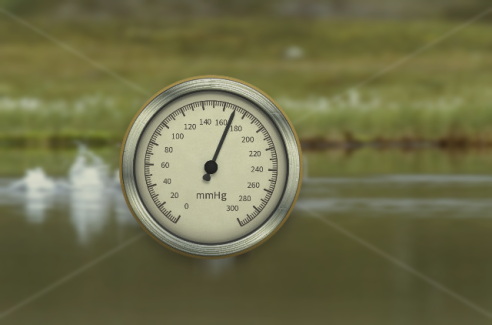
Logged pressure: 170 mmHg
